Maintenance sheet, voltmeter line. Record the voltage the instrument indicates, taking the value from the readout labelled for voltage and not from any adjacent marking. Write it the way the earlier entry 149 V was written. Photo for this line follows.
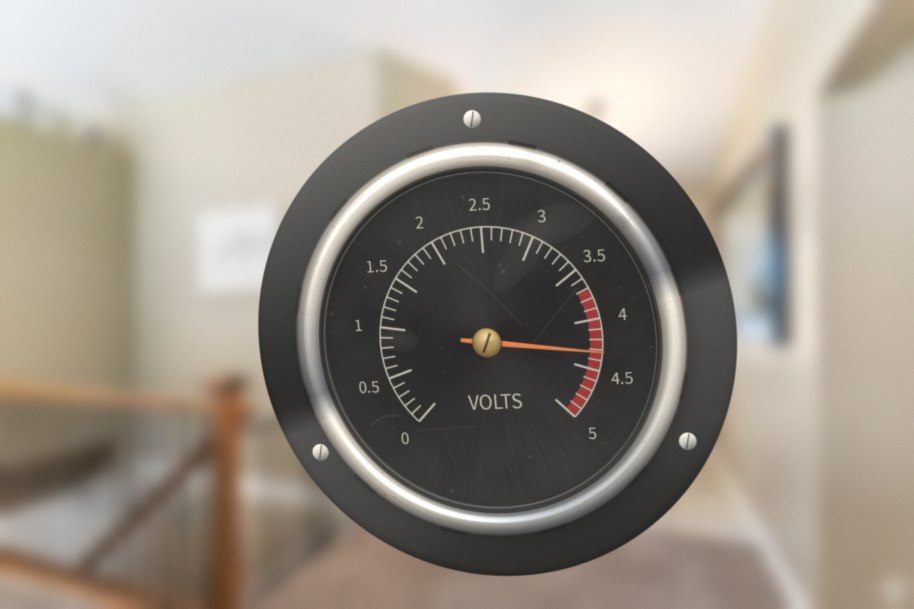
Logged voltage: 4.3 V
